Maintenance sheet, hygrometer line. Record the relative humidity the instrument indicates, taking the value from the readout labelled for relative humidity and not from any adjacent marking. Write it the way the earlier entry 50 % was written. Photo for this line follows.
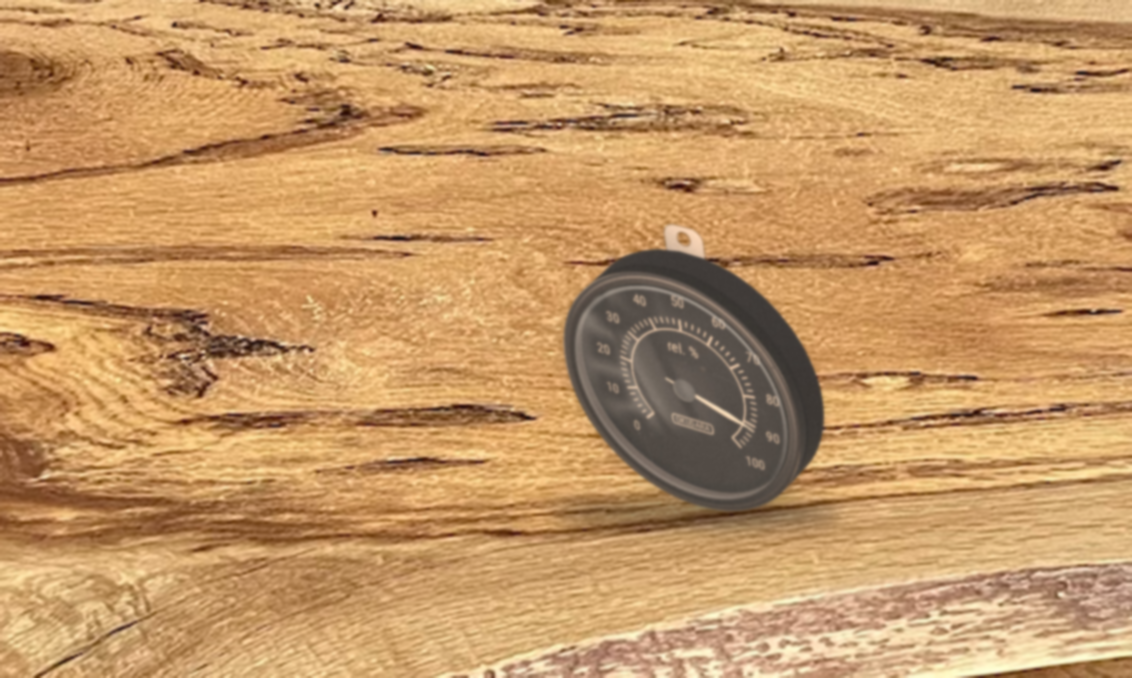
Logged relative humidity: 90 %
